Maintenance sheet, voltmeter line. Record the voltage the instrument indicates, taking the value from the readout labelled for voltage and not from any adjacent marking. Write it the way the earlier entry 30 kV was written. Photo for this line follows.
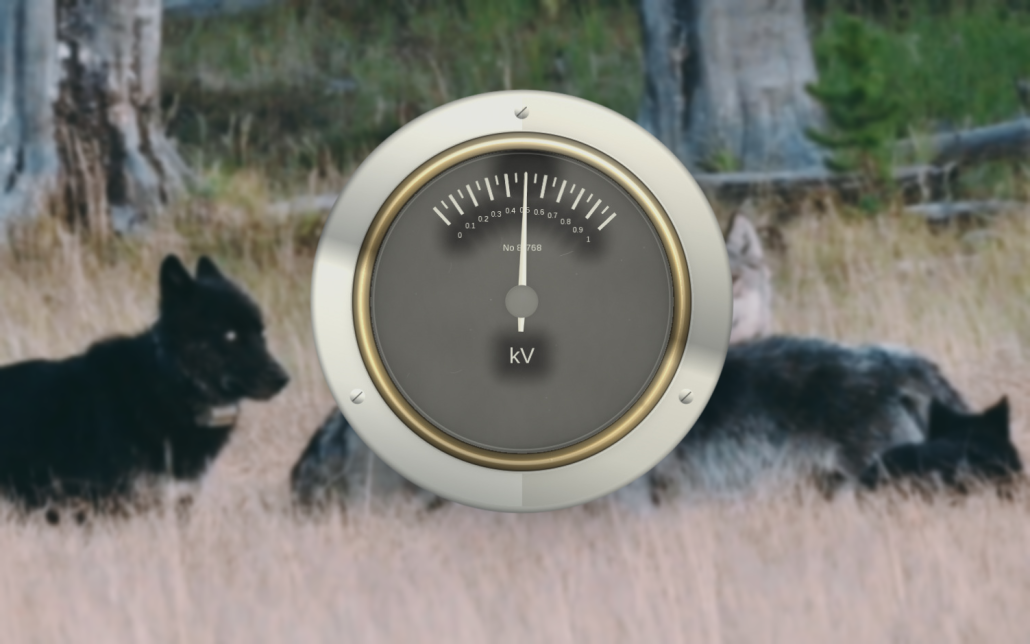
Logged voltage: 0.5 kV
